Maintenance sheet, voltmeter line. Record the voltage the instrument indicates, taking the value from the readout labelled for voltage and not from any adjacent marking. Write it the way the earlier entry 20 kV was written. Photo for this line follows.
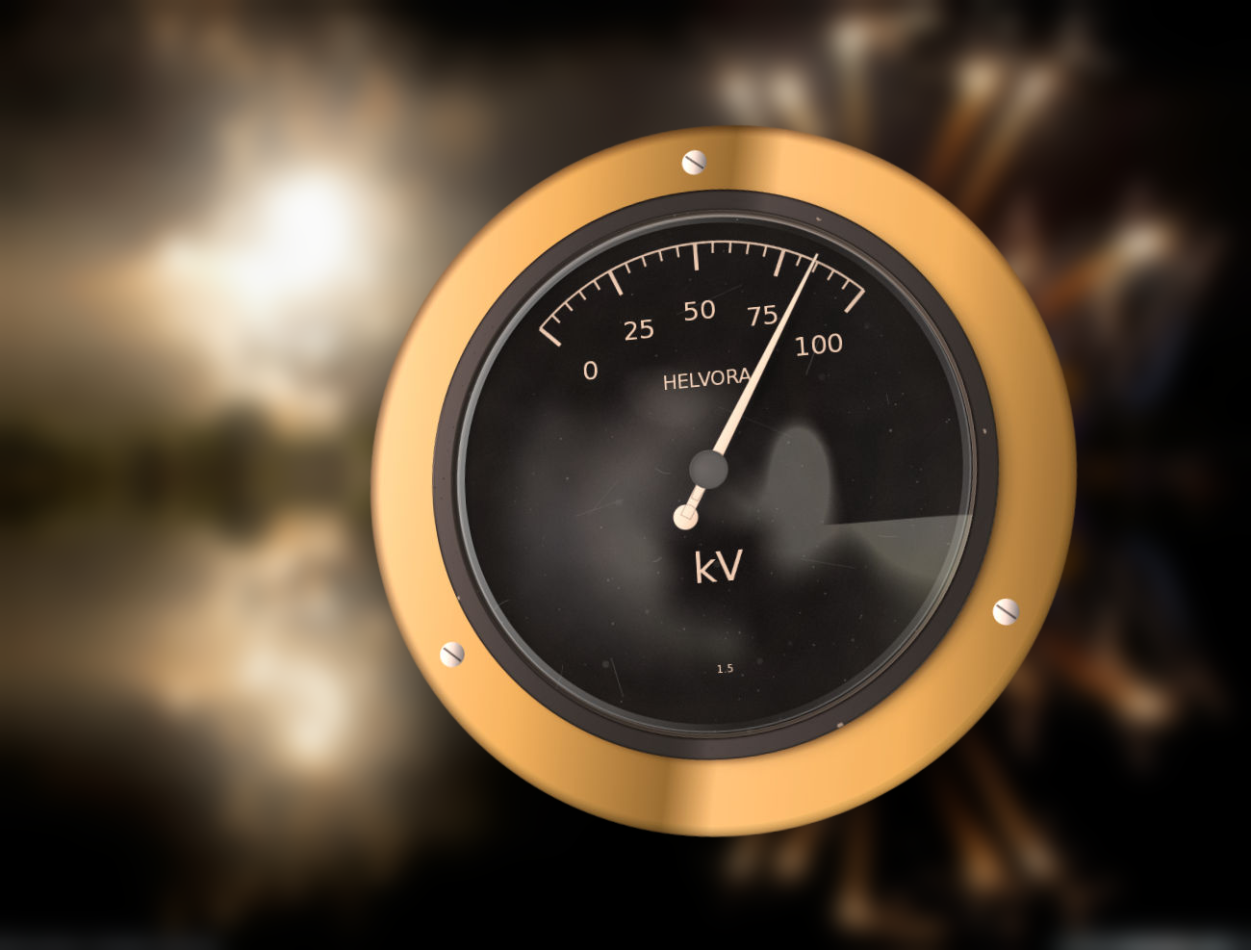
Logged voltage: 85 kV
